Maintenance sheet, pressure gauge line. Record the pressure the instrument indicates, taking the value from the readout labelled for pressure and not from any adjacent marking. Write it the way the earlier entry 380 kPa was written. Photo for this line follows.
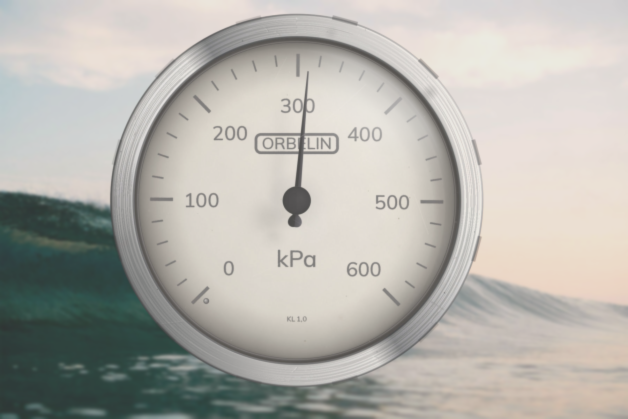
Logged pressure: 310 kPa
